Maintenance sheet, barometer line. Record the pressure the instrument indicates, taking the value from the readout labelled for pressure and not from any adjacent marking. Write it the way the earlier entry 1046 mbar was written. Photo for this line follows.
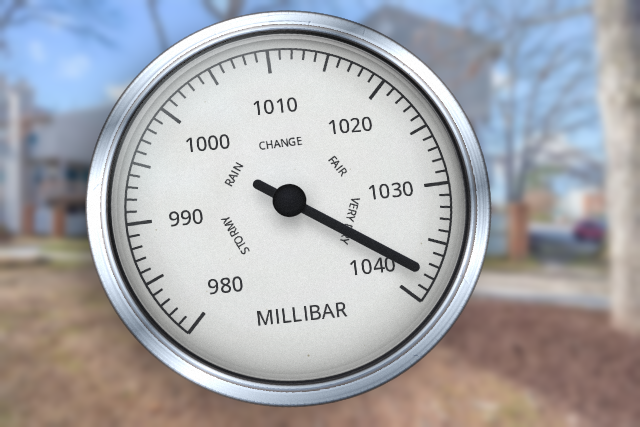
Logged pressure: 1038 mbar
